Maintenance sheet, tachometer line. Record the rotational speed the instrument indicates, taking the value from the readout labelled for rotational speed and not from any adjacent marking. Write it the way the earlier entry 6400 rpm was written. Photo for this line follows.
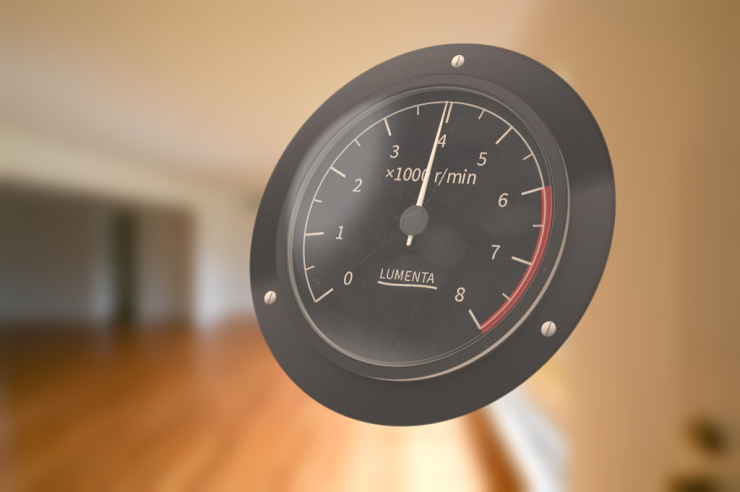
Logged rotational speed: 4000 rpm
